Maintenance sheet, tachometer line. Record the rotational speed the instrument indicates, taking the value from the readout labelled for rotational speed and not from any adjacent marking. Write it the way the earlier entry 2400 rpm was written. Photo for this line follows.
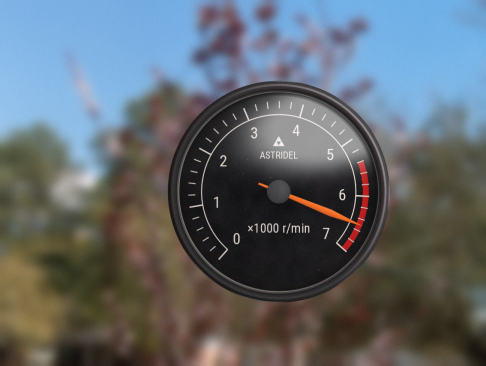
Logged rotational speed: 6500 rpm
